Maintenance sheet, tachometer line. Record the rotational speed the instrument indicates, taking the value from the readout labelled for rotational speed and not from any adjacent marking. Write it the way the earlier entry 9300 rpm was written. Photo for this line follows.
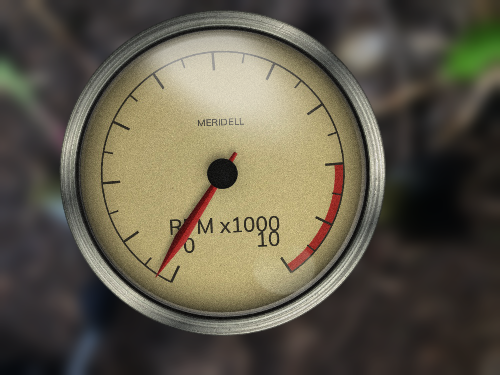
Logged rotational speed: 250 rpm
